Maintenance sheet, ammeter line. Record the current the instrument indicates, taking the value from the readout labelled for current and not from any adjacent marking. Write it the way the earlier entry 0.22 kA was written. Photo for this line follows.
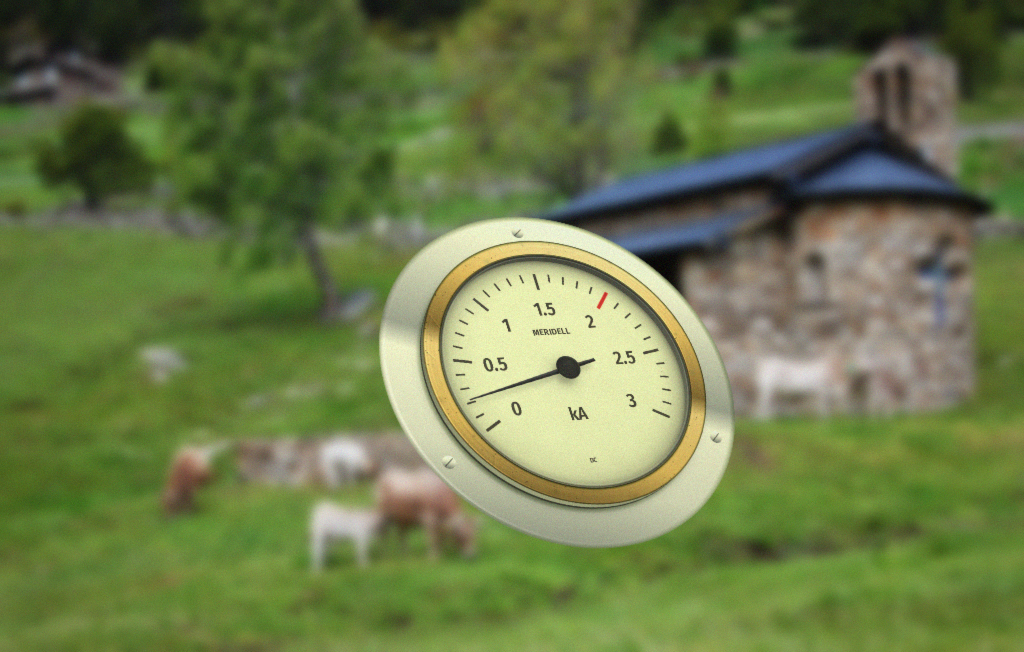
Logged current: 0.2 kA
